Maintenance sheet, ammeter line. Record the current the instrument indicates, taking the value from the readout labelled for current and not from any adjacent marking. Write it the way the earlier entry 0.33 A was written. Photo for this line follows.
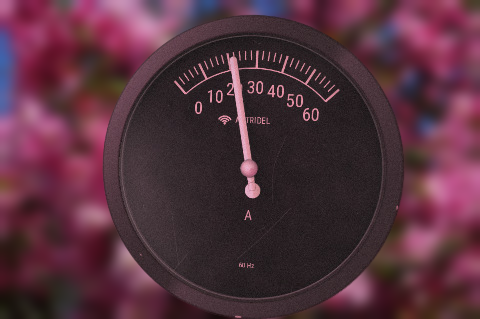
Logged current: 22 A
